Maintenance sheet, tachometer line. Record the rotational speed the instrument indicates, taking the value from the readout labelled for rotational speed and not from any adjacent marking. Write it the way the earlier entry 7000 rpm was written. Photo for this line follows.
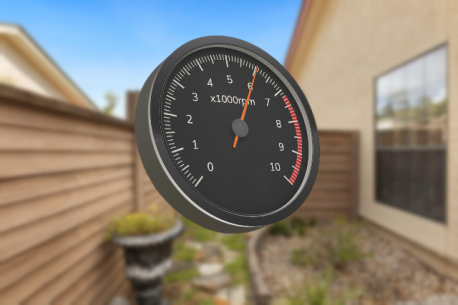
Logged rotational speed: 6000 rpm
